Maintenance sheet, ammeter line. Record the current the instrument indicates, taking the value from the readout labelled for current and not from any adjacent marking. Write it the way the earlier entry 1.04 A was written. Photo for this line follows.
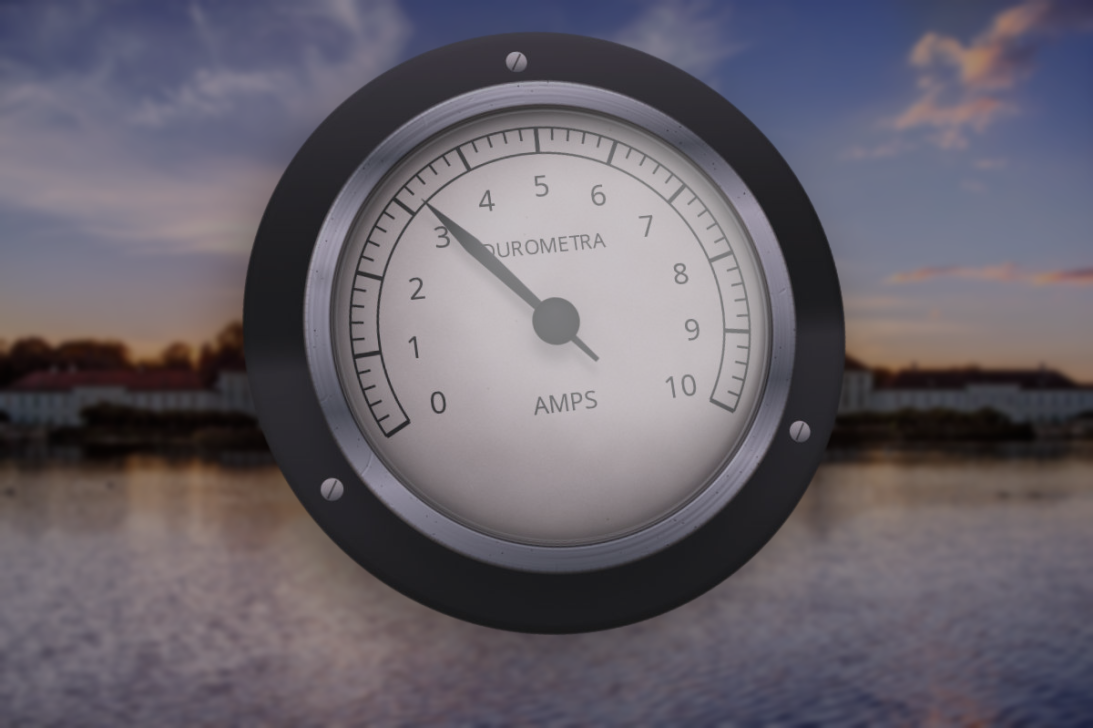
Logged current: 3.2 A
